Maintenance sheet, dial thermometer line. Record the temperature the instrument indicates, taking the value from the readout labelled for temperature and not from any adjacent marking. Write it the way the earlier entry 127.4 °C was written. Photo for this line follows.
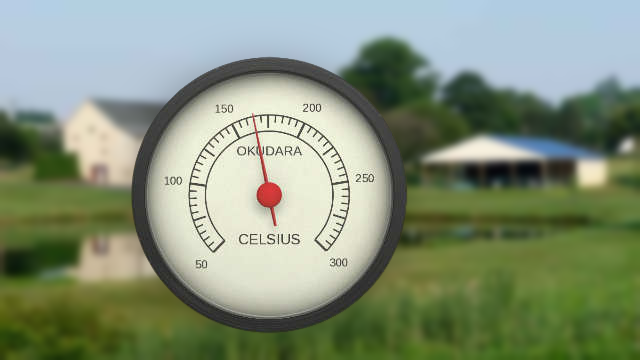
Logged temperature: 165 °C
